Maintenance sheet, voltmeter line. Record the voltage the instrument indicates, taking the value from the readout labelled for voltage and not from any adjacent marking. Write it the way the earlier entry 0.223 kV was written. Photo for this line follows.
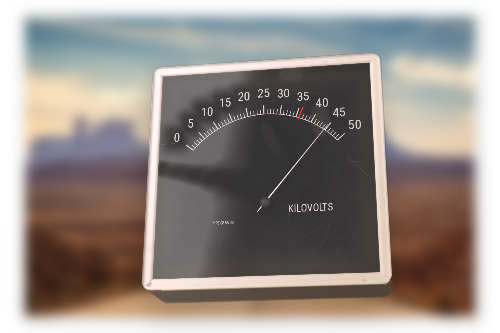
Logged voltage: 45 kV
